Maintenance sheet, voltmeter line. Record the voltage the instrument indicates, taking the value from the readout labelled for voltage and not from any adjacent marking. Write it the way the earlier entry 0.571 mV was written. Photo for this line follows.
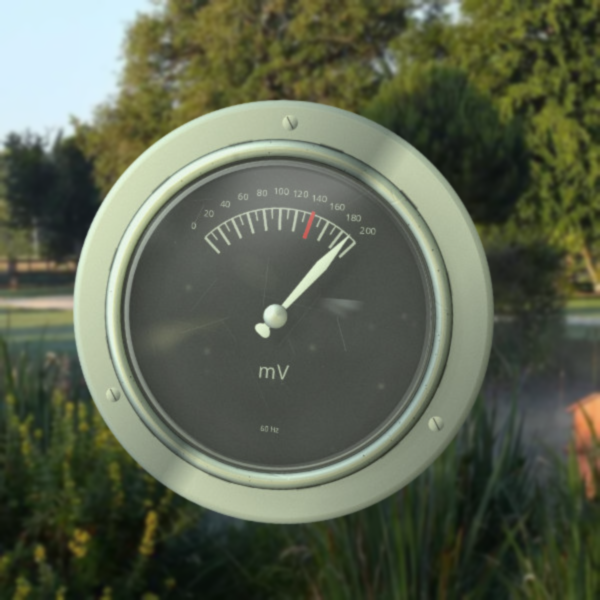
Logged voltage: 190 mV
